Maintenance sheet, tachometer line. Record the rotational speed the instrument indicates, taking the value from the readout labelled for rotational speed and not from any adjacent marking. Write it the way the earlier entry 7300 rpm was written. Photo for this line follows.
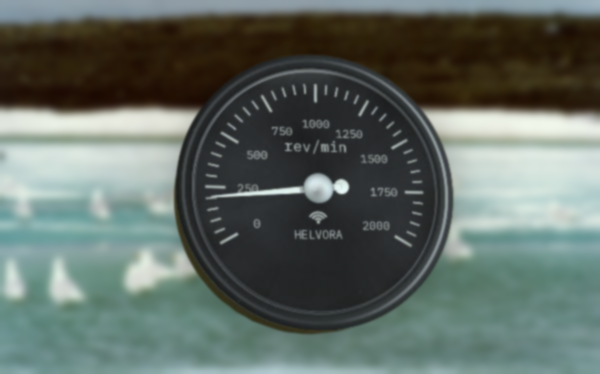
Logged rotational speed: 200 rpm
